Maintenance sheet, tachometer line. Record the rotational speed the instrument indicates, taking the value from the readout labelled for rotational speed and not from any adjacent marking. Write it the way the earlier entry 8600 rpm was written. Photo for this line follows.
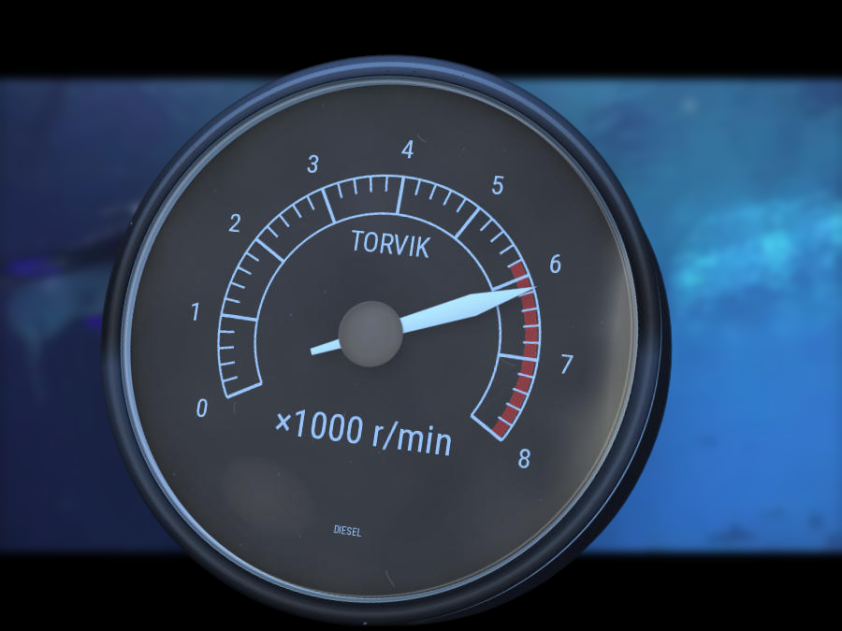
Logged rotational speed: 6200 rpm
